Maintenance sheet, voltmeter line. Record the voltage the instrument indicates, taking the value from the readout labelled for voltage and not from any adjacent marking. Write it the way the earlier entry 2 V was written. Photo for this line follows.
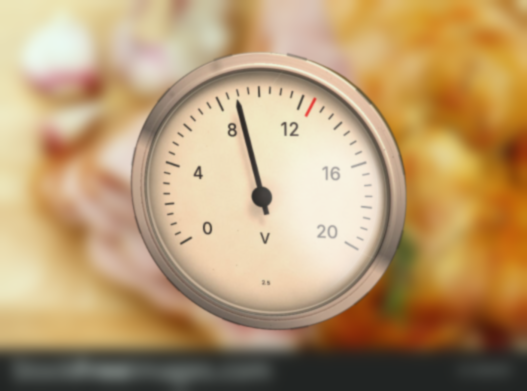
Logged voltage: 9 V
